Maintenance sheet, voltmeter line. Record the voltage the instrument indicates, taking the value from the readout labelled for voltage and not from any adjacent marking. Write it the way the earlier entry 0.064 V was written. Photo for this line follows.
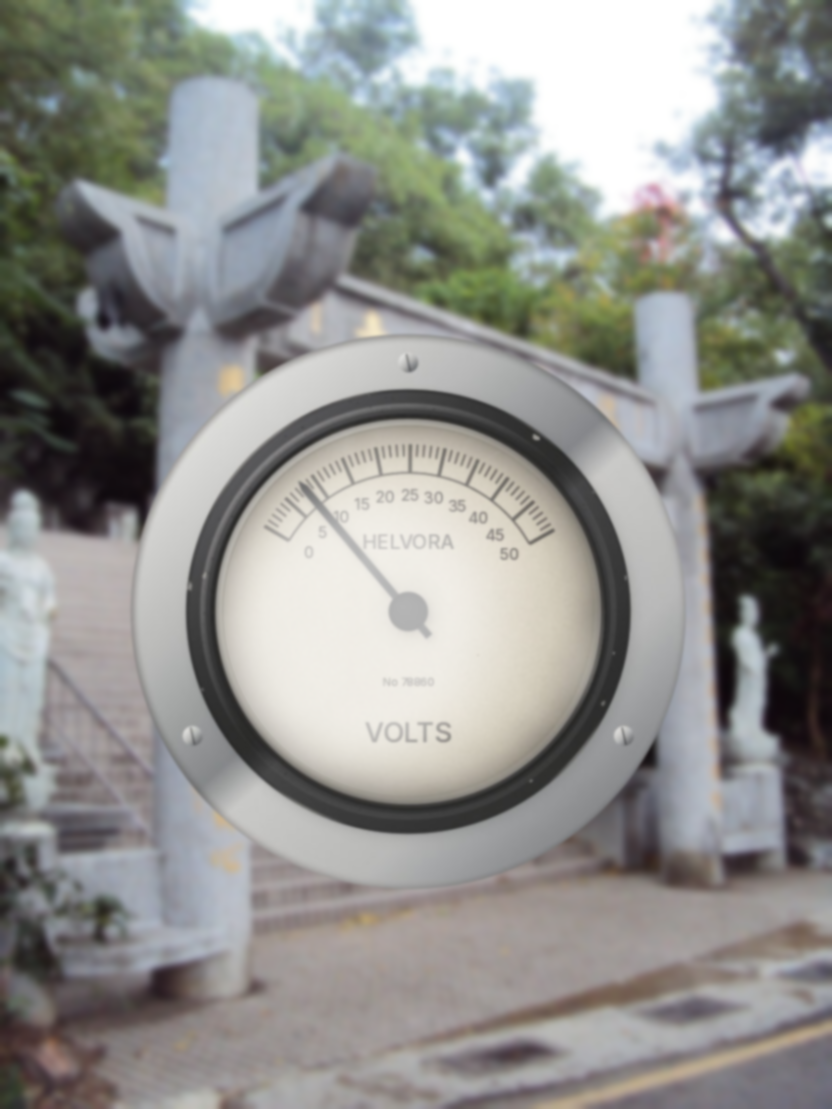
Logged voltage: 8 V
